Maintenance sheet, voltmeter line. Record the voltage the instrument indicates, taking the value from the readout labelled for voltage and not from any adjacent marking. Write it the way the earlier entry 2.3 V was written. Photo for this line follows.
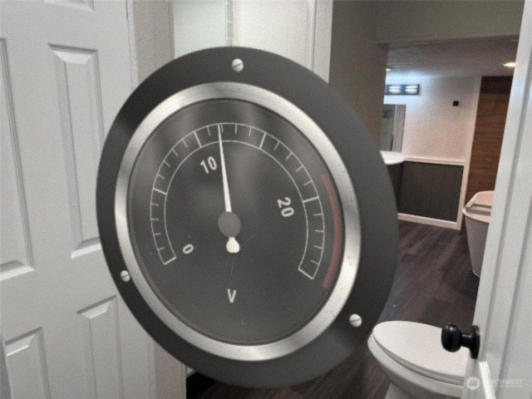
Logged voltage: 12 V
